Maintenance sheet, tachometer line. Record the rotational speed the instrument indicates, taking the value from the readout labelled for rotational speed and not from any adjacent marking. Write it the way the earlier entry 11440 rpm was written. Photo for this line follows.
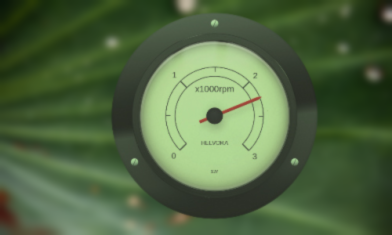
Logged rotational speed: 2250 rpm
